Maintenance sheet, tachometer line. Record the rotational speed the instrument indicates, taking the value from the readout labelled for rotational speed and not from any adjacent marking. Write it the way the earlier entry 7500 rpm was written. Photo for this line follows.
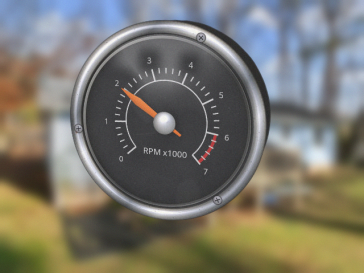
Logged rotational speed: 2000 rpm
